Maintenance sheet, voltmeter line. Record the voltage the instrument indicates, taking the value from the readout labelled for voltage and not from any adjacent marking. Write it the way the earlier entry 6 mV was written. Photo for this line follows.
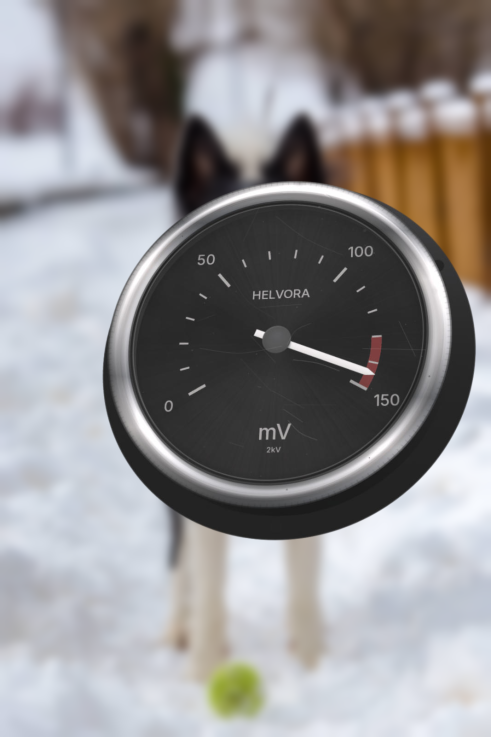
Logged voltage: 145 mV
